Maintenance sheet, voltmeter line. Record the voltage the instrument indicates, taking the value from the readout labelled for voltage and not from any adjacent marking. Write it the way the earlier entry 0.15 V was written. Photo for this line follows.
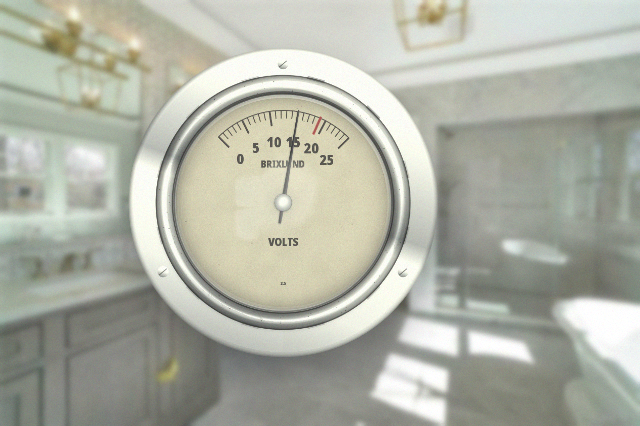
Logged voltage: 15 V
